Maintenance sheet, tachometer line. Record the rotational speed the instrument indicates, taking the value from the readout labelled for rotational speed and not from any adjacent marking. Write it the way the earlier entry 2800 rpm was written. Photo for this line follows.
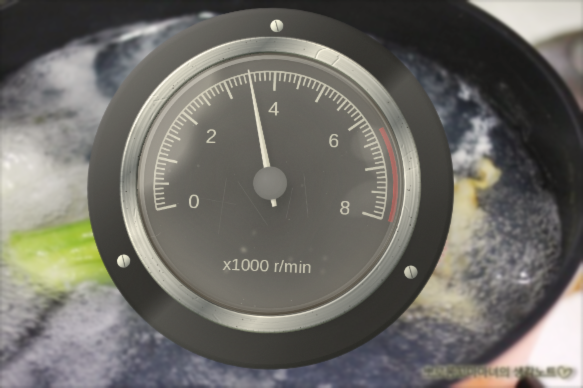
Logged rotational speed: 3500 rpm
